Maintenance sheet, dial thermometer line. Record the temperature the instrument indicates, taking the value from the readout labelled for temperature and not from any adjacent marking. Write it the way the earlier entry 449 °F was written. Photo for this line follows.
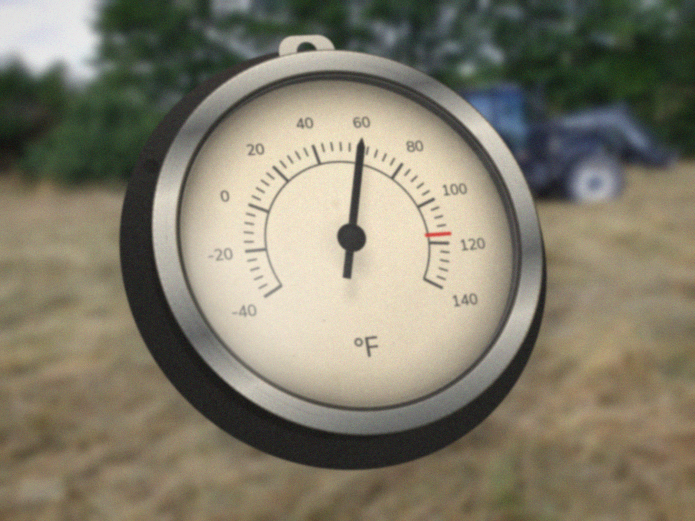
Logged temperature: 60 °F
